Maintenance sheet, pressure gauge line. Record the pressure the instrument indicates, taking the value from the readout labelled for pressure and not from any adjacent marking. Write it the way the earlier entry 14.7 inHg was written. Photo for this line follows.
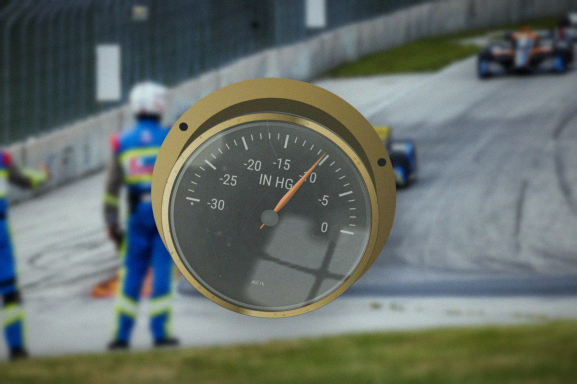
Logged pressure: -10.5 inHg
